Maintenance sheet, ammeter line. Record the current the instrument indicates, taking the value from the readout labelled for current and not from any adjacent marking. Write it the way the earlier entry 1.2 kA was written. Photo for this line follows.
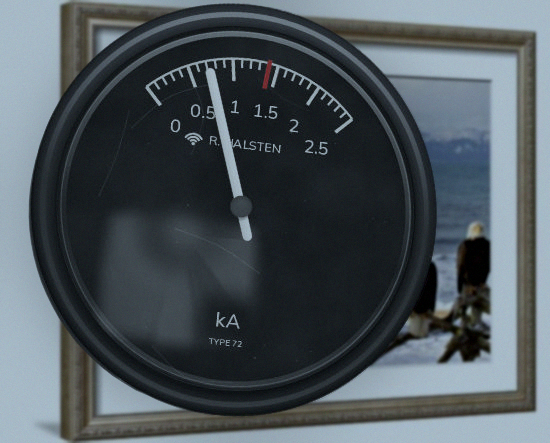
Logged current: 0.7 kA
